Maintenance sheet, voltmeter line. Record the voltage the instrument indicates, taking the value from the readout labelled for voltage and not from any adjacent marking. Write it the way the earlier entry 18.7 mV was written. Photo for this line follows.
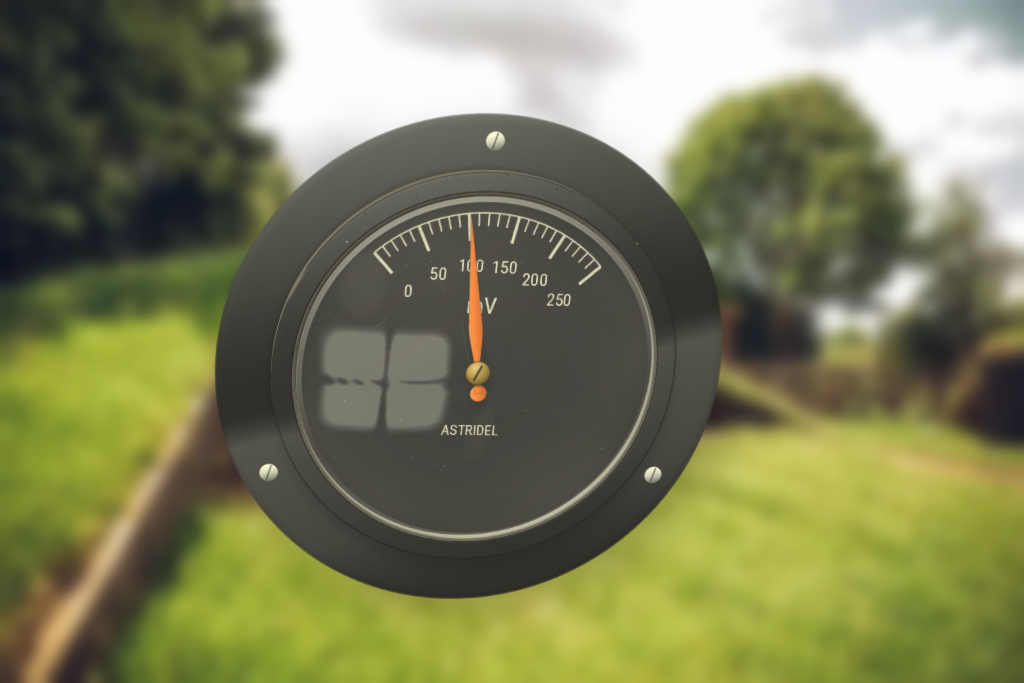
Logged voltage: 100 mV
